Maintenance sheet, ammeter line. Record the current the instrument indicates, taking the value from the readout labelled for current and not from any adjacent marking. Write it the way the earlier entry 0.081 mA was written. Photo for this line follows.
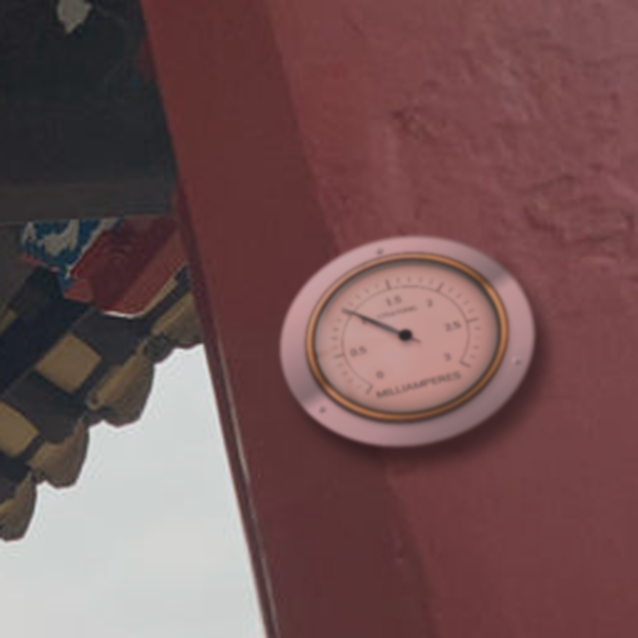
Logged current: 1 mA
